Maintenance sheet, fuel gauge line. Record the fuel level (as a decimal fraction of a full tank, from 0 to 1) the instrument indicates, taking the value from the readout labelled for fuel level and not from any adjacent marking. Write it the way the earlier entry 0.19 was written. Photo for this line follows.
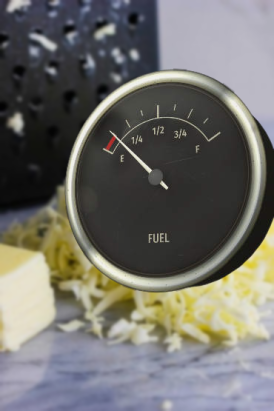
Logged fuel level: 0.125
